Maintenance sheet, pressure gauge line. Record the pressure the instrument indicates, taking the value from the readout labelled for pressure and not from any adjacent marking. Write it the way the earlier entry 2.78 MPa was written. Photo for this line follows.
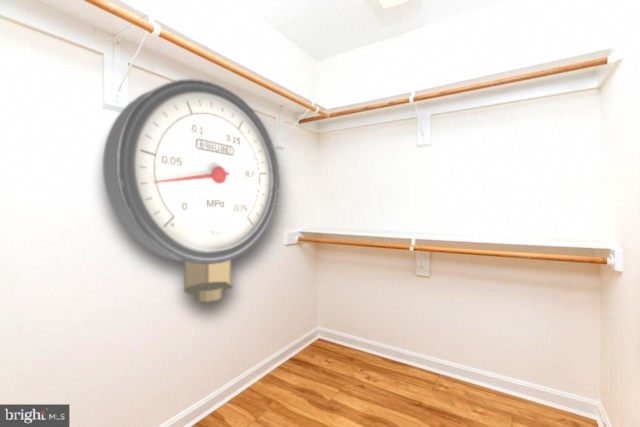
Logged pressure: 0.03 MPa
